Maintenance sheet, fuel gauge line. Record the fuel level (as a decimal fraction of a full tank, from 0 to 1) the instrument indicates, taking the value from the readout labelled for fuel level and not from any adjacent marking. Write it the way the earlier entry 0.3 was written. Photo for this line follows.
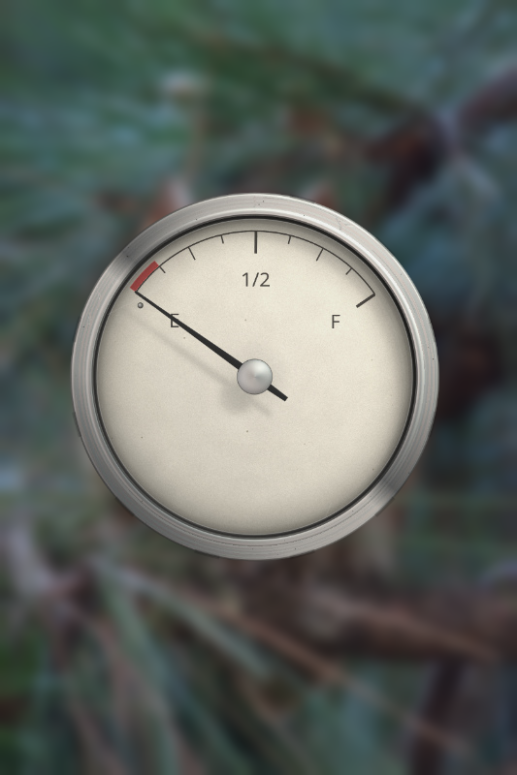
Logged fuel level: 0
